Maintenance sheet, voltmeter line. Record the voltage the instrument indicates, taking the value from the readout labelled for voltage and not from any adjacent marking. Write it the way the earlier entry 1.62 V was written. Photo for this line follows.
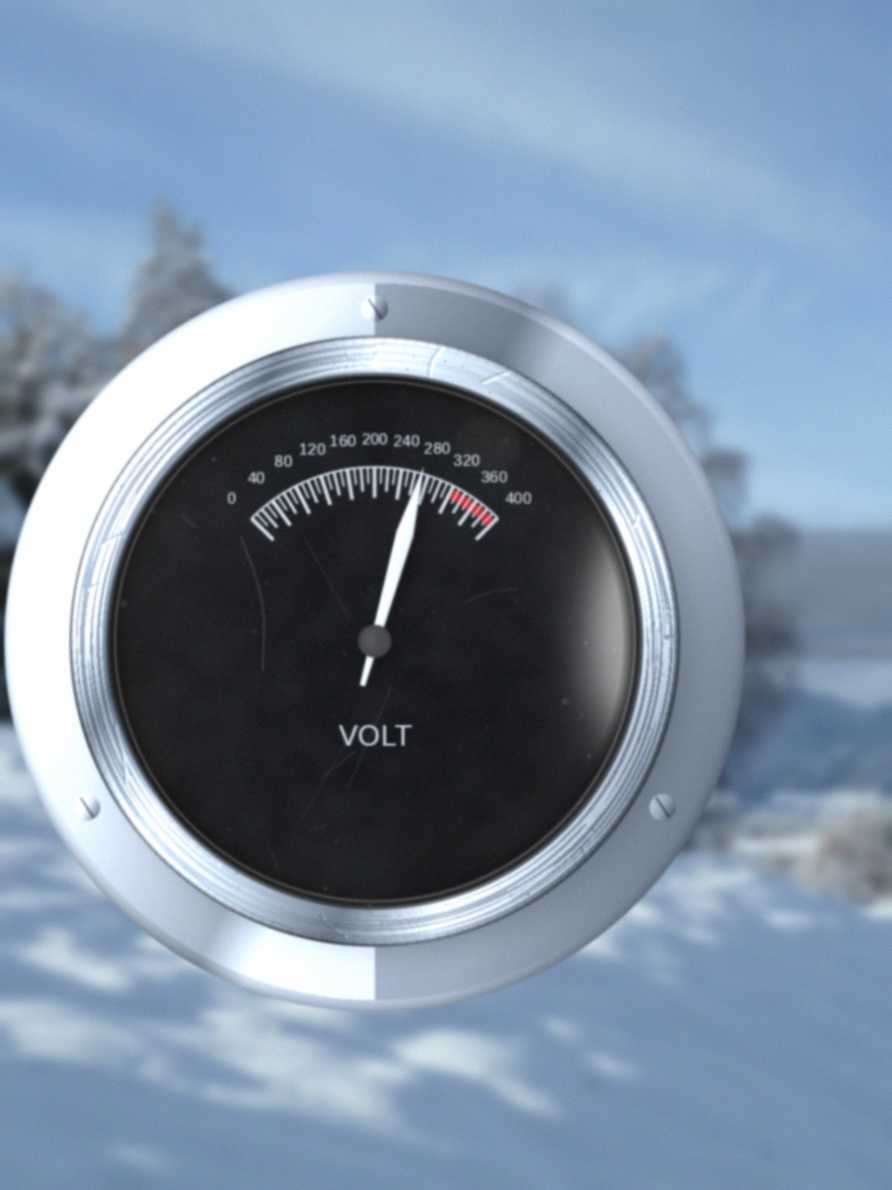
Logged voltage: 270 V
